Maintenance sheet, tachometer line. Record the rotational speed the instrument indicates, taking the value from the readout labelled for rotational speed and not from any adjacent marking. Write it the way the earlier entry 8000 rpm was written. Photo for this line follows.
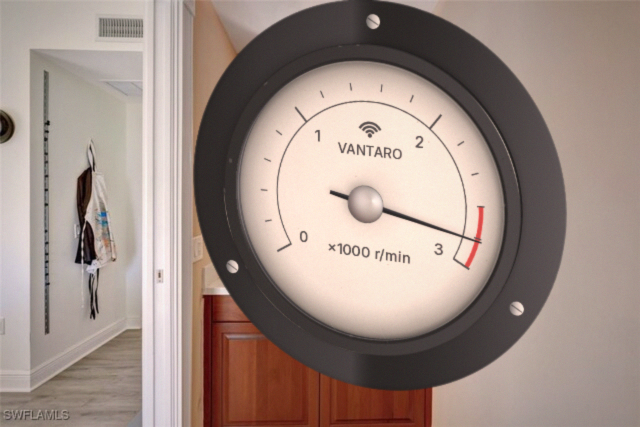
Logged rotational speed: 2800 rpm
